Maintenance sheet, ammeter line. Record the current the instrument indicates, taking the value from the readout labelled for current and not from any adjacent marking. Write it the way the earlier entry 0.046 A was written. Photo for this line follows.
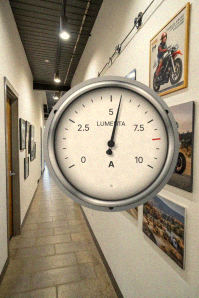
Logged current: 5.5 A
